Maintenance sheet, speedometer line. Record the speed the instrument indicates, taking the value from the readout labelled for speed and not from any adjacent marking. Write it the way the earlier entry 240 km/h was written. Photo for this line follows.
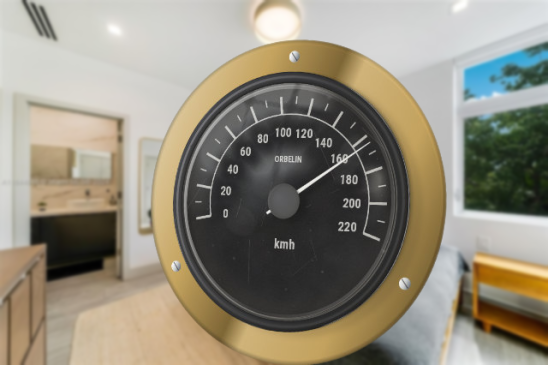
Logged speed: 165 km/h
